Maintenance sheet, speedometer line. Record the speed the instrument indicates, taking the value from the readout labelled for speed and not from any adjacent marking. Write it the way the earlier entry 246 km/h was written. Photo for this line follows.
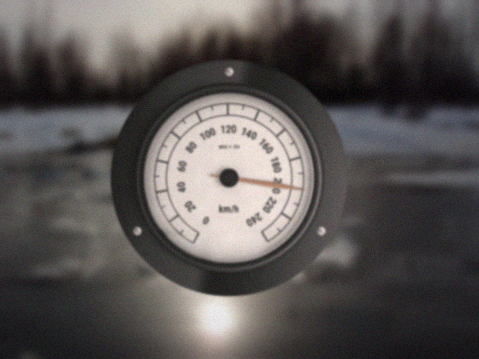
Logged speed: 200 km/h
